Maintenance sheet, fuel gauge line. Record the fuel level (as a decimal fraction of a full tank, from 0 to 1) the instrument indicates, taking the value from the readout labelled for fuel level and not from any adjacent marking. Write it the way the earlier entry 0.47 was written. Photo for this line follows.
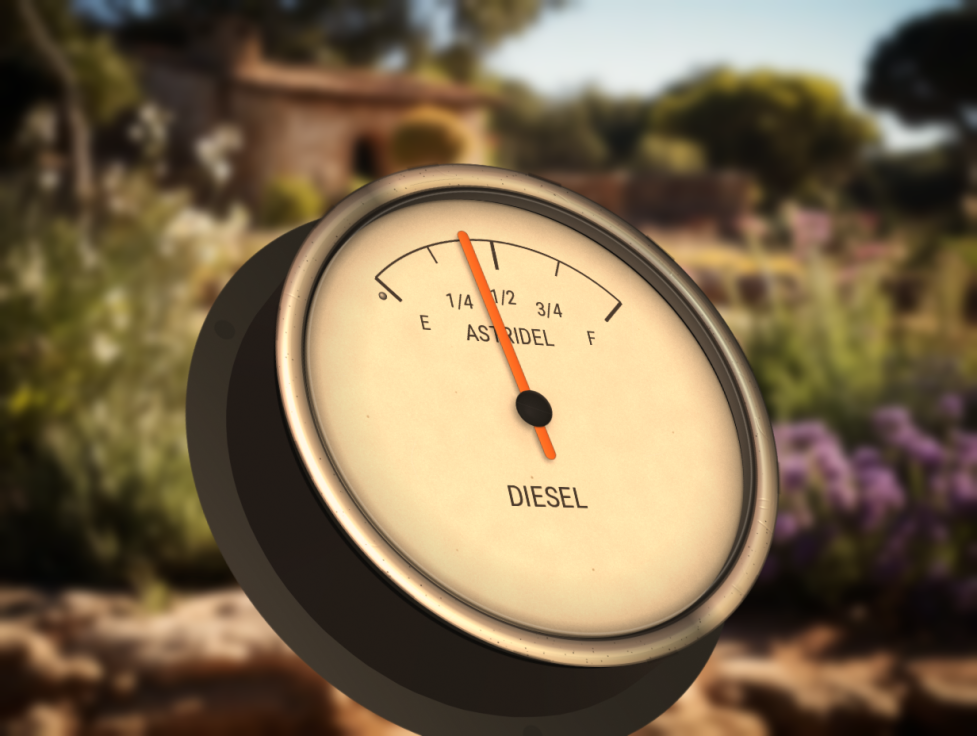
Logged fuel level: 0.375
